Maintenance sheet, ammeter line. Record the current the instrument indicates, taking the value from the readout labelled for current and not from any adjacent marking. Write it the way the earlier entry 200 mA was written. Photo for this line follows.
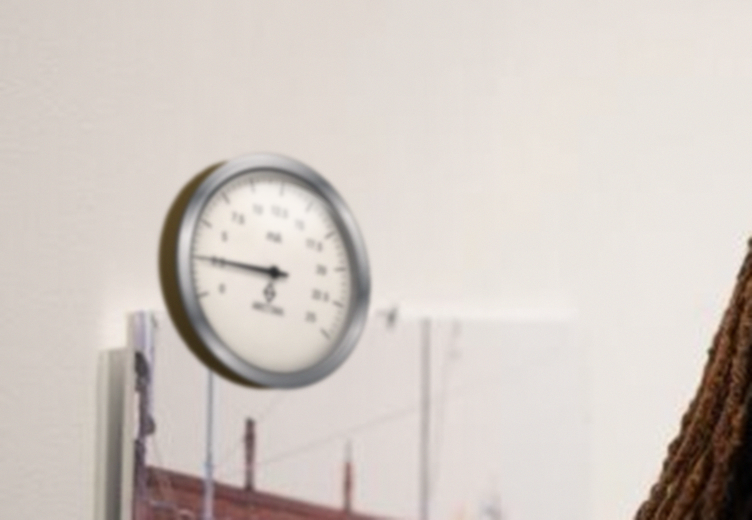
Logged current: 2.5 mA
